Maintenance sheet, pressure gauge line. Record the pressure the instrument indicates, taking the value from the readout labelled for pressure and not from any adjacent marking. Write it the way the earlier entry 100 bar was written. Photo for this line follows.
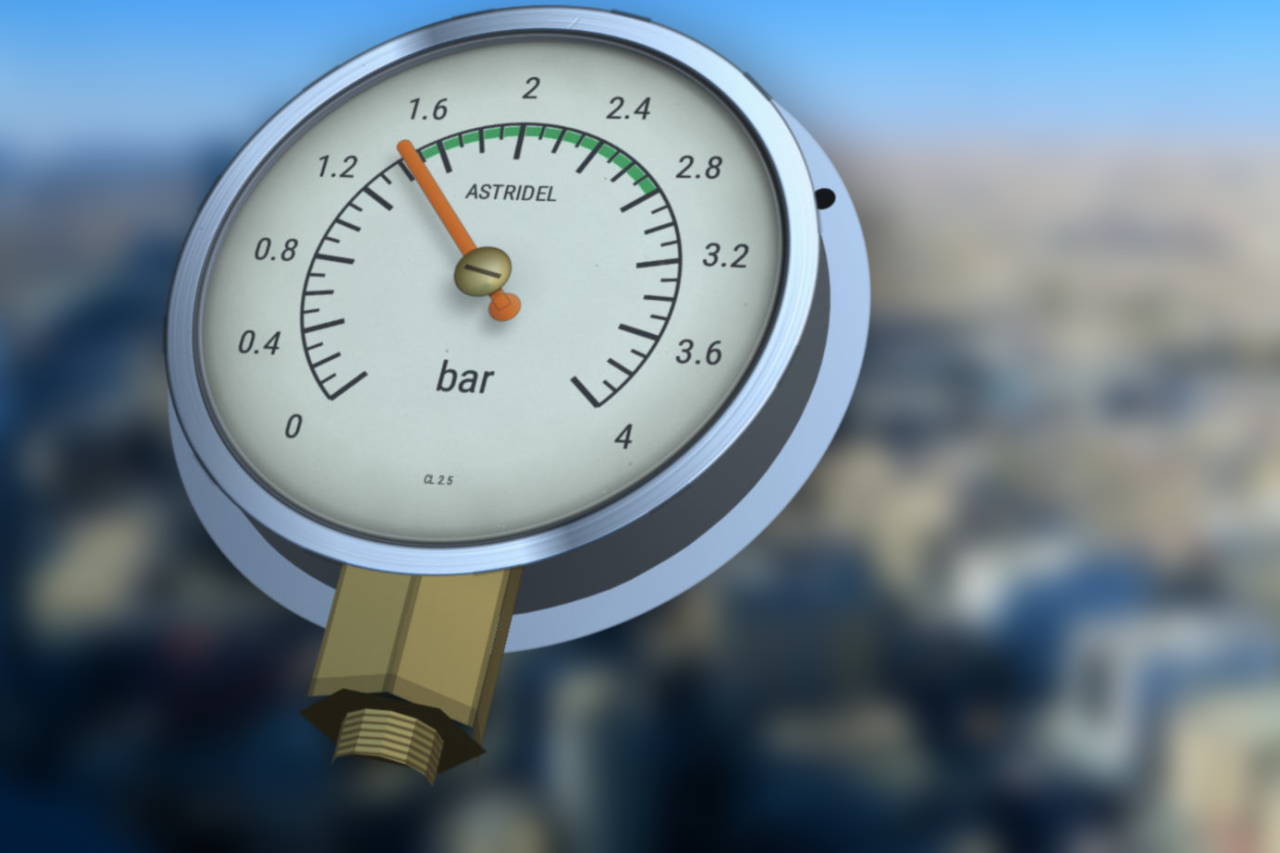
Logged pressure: 1.45 bar
